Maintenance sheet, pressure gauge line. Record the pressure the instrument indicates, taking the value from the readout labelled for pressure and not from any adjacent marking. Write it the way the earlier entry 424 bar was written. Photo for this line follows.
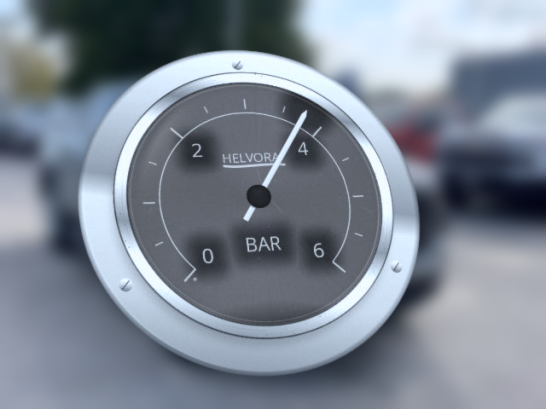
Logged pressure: 3.75 bar
